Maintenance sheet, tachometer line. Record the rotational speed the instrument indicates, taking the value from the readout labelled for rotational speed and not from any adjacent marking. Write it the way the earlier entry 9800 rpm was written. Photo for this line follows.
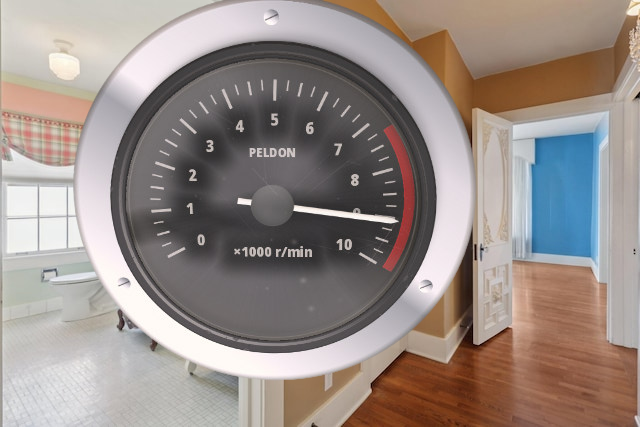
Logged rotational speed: 9000 rpm
